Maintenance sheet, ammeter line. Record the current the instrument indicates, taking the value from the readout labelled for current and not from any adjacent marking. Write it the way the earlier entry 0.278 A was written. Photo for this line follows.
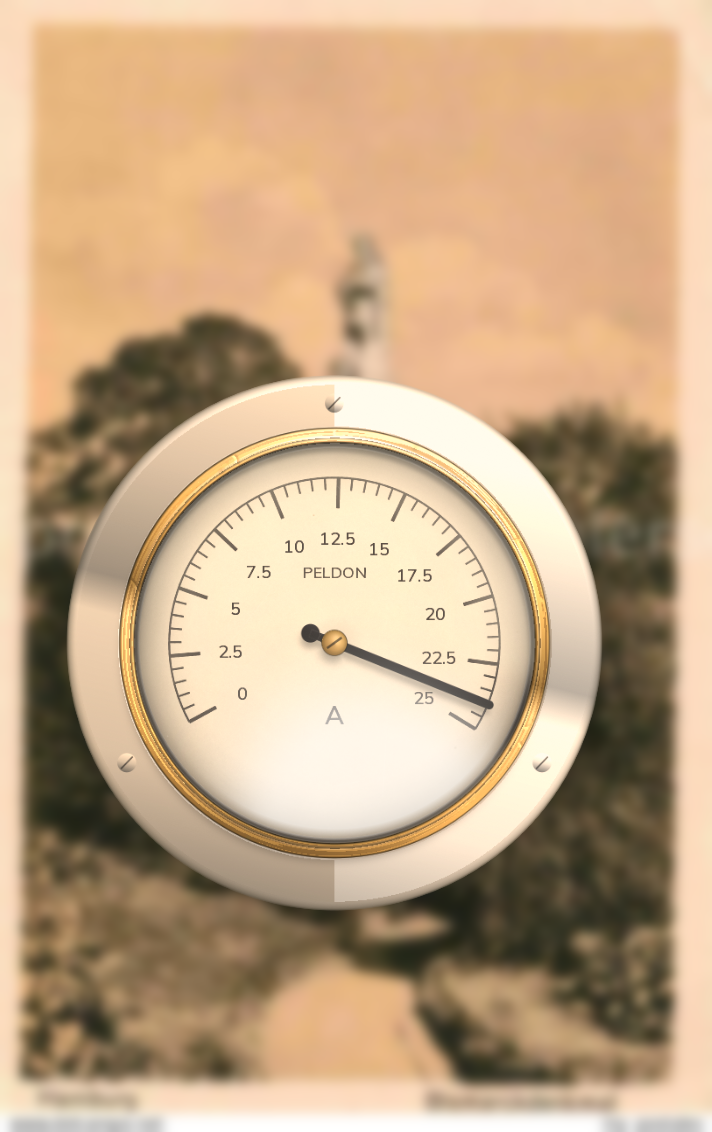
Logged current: 24 A
